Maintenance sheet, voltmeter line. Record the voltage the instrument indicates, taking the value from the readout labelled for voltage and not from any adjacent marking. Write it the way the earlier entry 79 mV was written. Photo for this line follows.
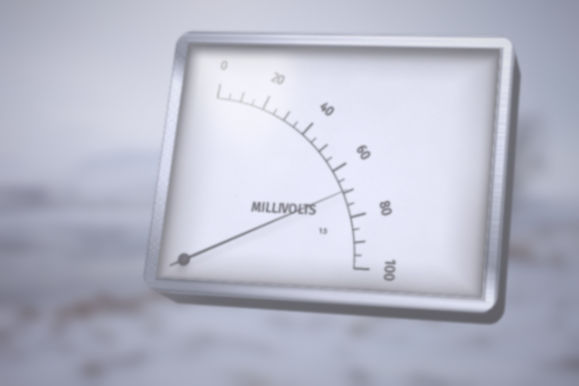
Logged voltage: 70 mV
